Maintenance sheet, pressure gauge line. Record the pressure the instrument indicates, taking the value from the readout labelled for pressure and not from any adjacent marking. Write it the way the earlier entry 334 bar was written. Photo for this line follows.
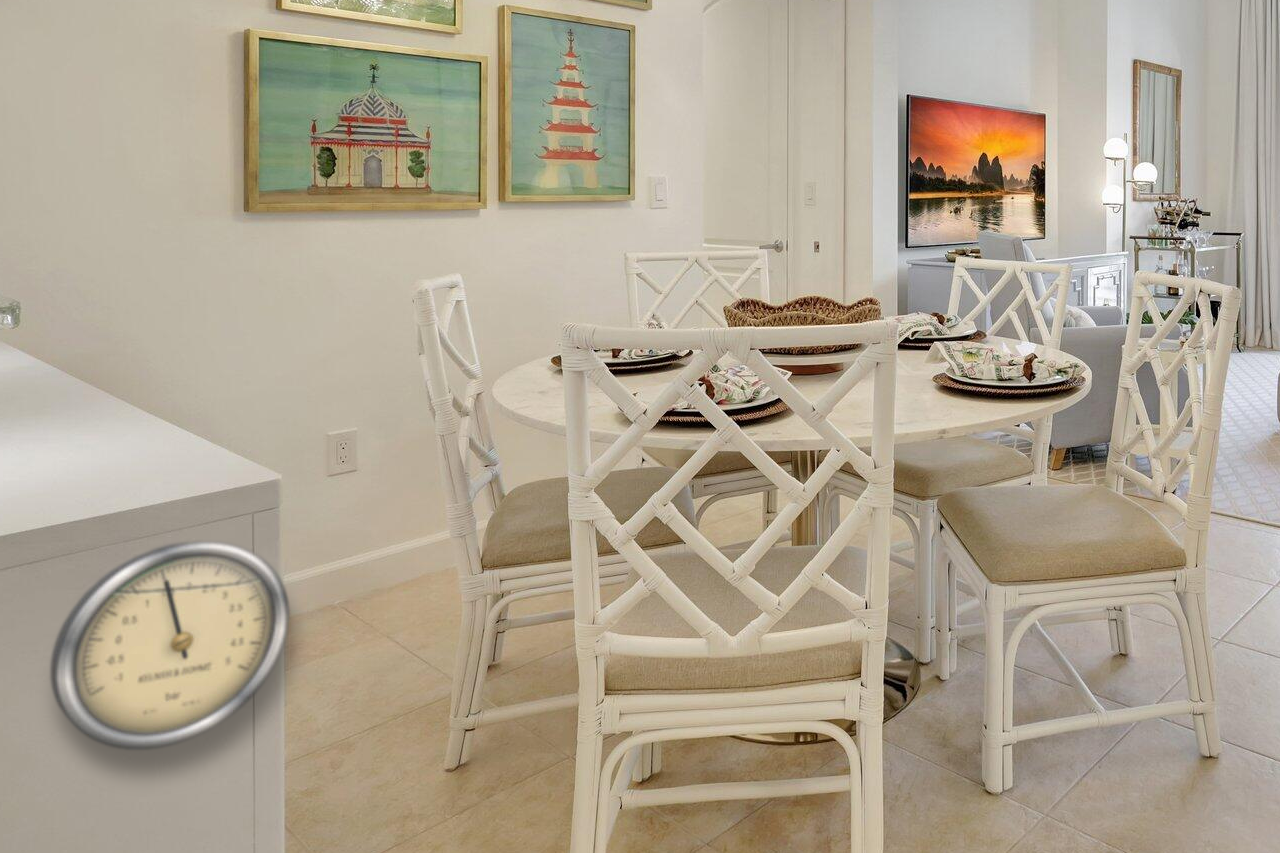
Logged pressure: 1.5 bar
